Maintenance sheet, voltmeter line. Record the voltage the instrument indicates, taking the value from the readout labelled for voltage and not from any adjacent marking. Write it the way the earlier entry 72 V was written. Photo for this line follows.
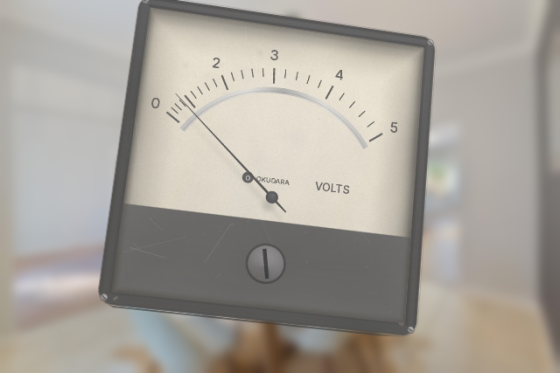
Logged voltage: 0.8 V
